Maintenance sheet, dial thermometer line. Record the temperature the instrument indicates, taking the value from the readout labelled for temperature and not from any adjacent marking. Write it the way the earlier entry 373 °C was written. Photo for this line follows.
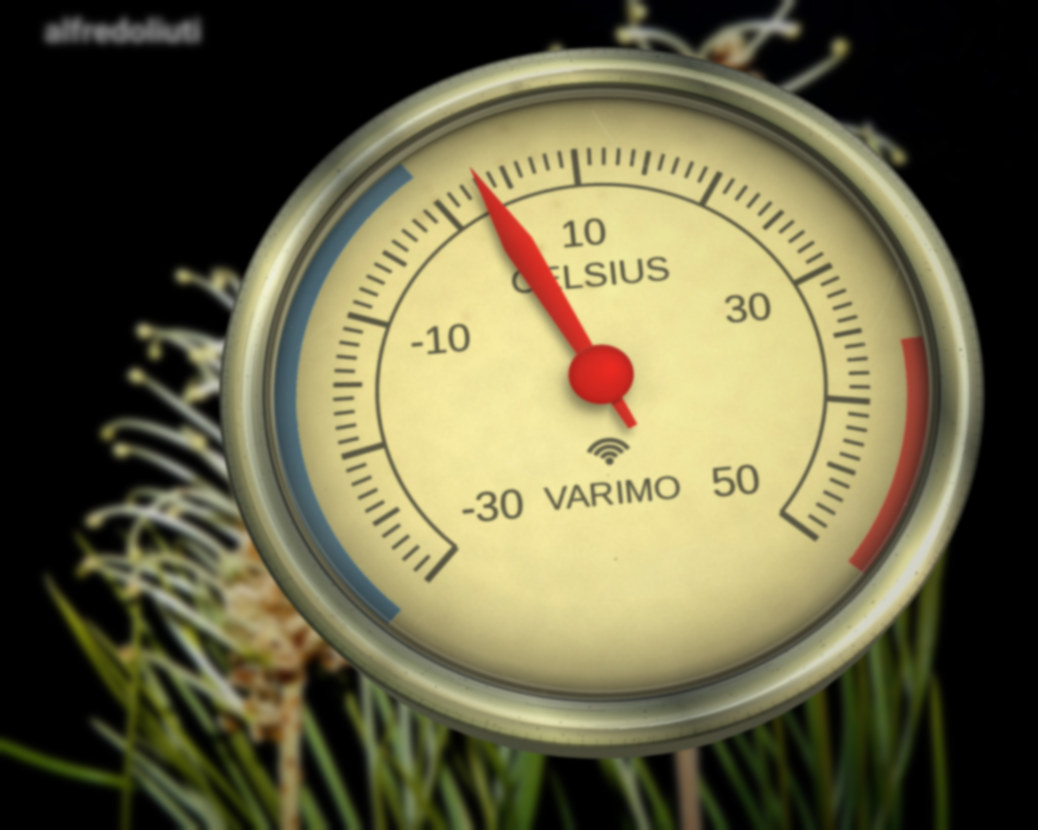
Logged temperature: 3 °C
